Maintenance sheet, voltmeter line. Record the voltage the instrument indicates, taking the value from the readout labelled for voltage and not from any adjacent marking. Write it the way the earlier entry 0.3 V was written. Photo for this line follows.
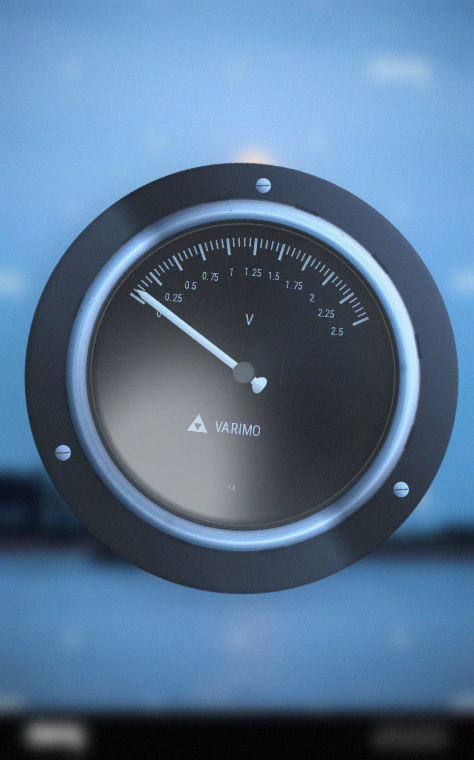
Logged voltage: 0.05 V
